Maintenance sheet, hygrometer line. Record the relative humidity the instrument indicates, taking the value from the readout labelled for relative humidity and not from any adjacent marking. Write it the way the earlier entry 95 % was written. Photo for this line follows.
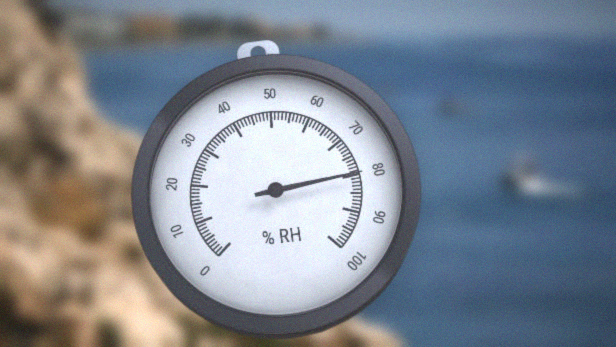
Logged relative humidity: 80 %
